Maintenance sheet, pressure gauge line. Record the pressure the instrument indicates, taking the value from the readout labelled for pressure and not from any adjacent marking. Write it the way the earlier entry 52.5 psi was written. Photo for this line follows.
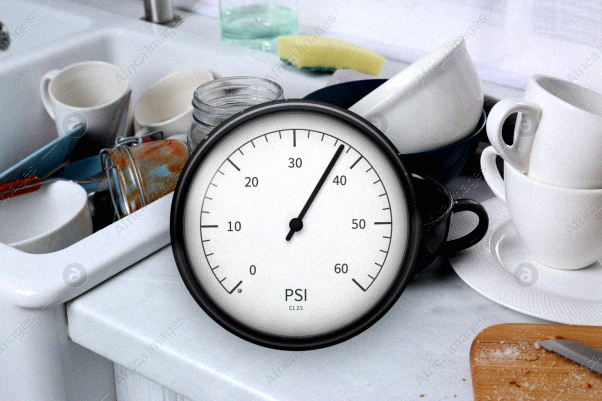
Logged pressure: 37 psi
